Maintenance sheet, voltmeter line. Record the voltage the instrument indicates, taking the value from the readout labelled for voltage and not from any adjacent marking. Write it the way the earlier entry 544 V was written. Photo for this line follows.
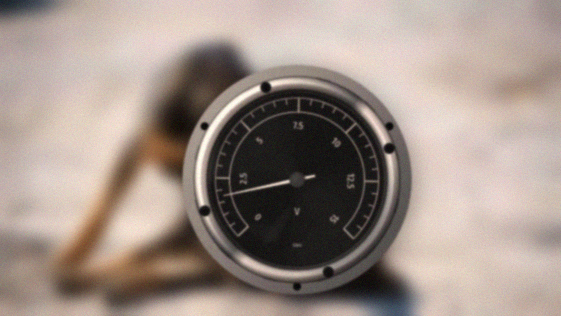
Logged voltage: 1.75 V
